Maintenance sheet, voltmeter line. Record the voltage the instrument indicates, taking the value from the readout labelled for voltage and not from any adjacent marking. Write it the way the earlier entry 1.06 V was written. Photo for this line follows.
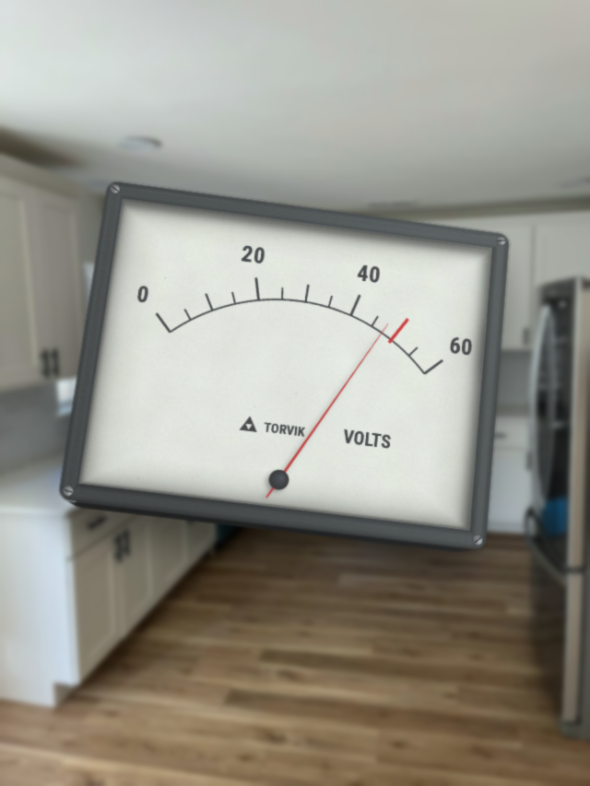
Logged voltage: 47.5 V
